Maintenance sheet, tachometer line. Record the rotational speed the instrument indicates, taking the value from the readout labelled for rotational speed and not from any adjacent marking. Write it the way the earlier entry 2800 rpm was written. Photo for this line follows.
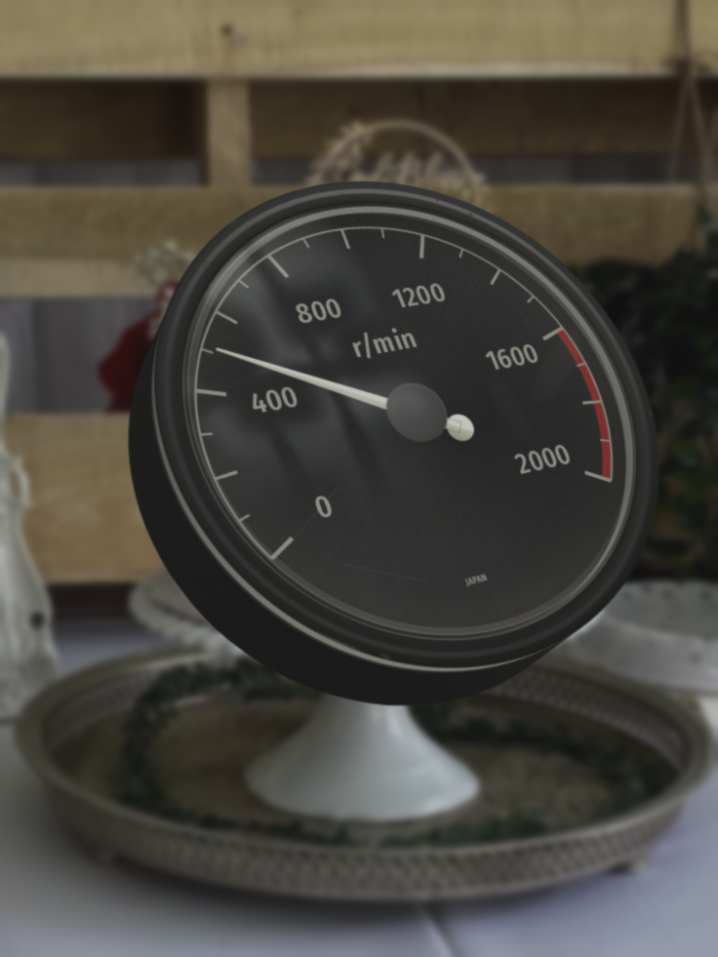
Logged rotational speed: 500 rpm
